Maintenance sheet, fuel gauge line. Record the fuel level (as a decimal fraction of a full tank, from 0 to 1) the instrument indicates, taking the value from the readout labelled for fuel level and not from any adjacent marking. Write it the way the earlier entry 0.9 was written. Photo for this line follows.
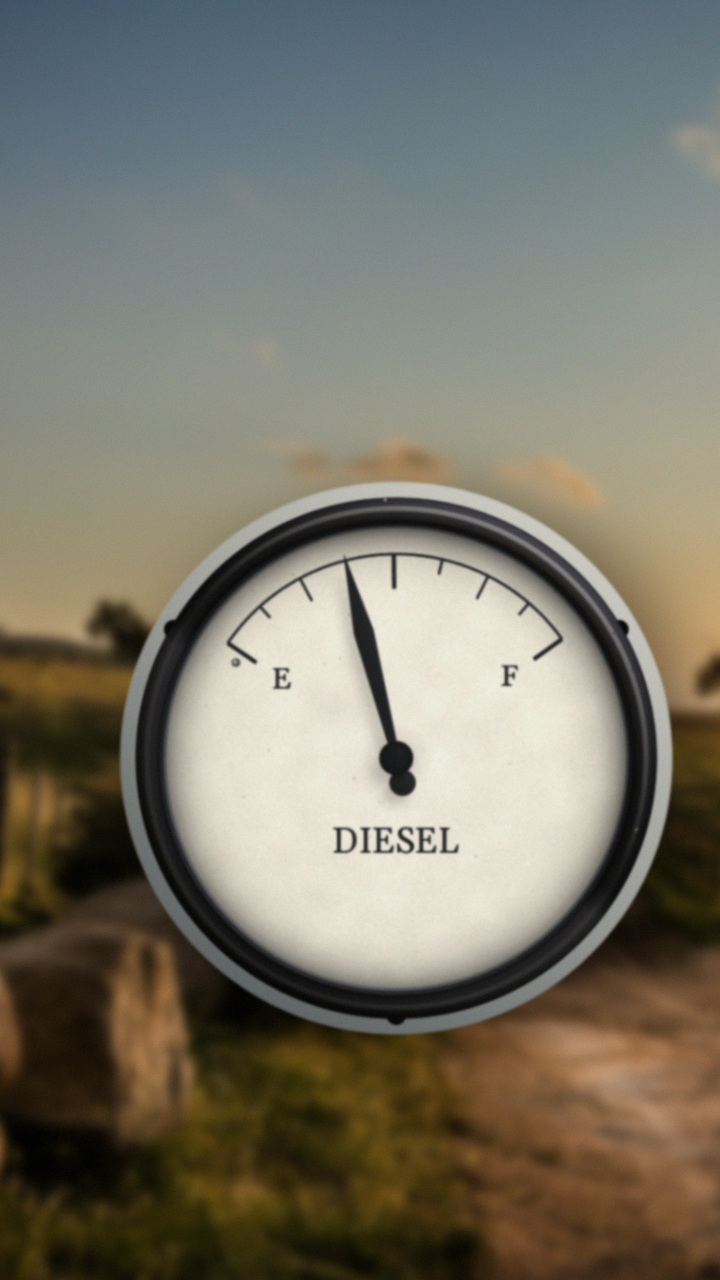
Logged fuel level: 0.375
